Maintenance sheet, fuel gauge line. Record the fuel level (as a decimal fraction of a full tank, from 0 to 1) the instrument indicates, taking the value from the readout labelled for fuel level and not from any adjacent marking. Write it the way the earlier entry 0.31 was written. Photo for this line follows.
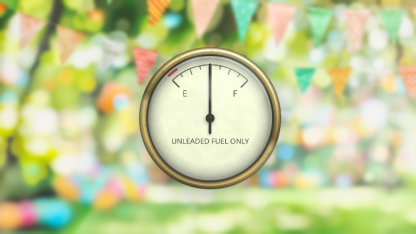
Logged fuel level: 0.5
